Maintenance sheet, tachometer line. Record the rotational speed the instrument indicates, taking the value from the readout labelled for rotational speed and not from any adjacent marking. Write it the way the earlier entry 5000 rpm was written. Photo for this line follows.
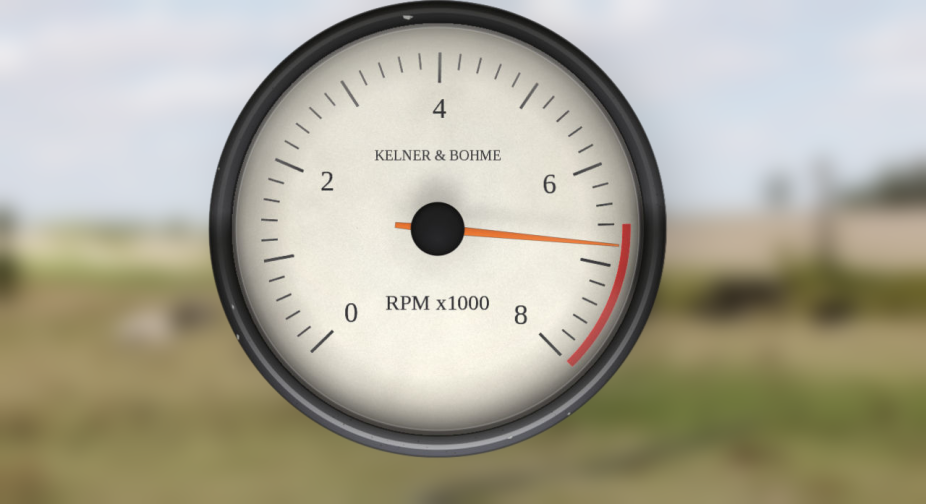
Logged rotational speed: 6800 rpm
